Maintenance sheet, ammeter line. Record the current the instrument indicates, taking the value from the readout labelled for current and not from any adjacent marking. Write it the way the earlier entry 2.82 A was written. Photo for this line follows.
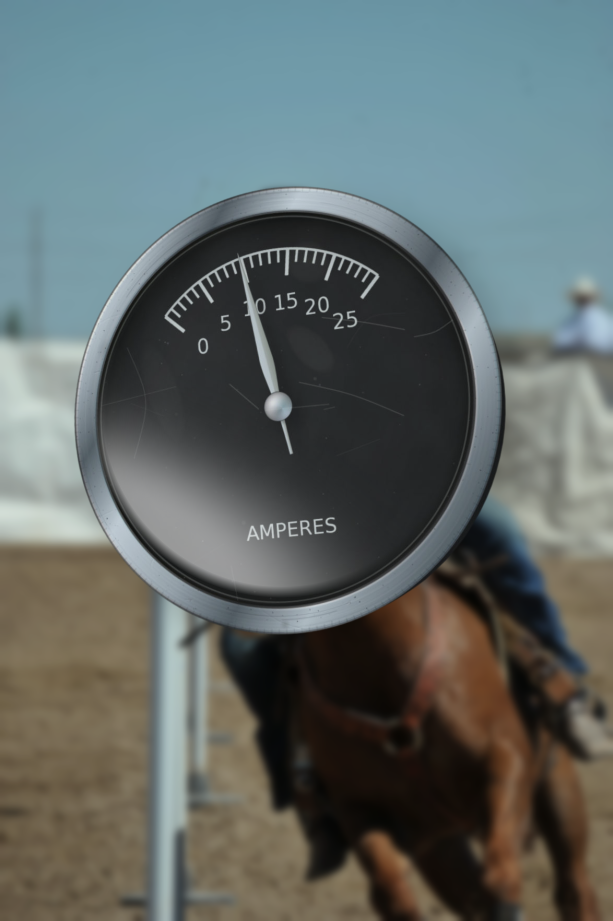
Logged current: 10 A
